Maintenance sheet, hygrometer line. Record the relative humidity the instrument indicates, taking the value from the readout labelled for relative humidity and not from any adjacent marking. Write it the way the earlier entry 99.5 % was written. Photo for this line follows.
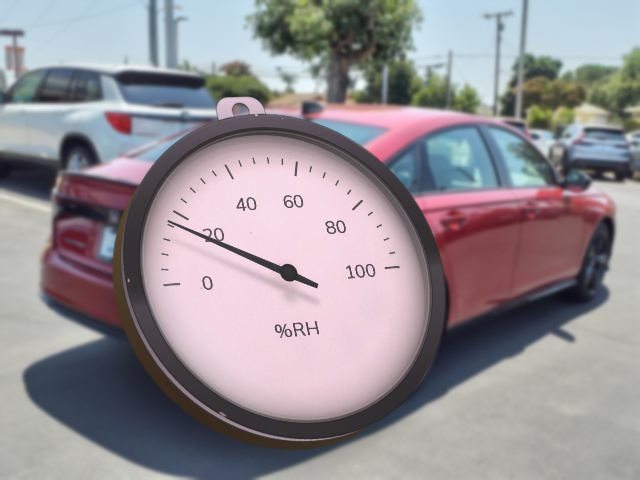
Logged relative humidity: 16 %
